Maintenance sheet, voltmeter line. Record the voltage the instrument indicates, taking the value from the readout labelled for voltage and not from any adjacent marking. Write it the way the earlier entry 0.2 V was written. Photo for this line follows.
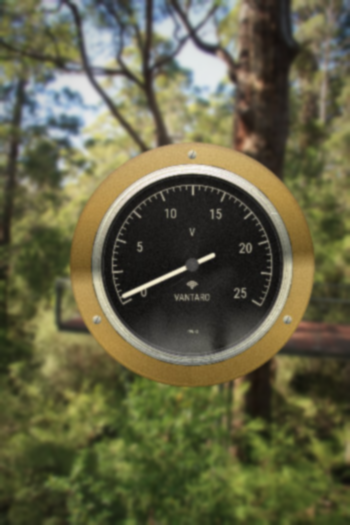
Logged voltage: 0.5 V
